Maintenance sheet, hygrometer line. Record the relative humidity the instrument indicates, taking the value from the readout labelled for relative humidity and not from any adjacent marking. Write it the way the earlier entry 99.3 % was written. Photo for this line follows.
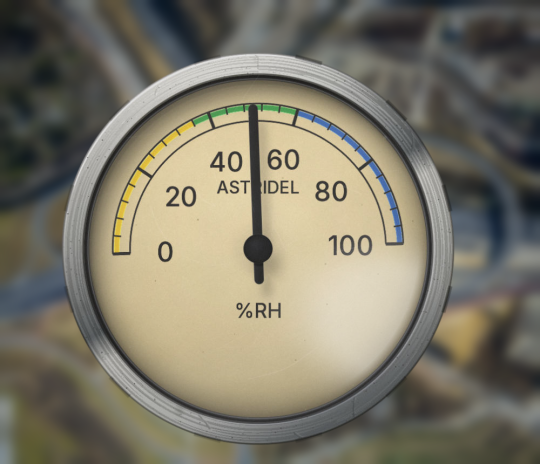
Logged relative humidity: 50 %
